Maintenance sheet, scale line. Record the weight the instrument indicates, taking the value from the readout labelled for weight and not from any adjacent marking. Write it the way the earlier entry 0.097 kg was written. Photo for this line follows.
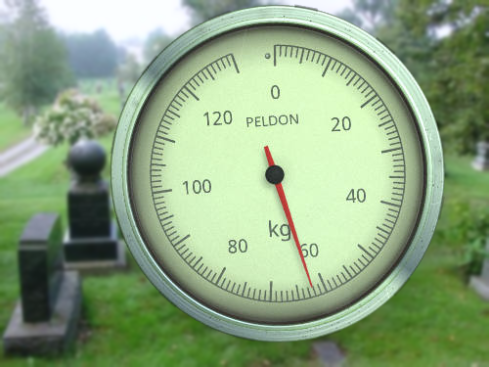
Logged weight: 62 kg
